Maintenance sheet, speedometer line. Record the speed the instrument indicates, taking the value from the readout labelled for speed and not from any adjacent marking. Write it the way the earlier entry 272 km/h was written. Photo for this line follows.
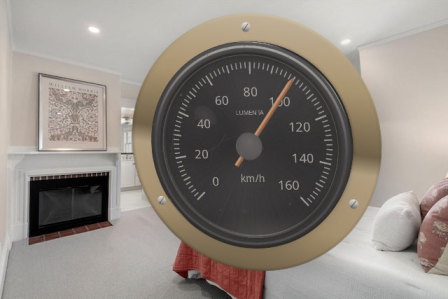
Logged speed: 100 km/h
